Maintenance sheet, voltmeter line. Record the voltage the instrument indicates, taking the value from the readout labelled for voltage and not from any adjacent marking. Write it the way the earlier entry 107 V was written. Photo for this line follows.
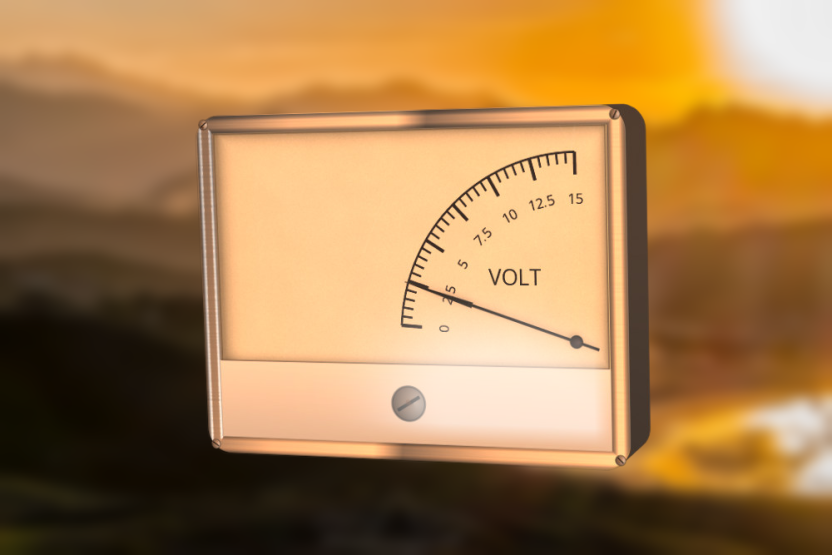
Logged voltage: 2.5 V
